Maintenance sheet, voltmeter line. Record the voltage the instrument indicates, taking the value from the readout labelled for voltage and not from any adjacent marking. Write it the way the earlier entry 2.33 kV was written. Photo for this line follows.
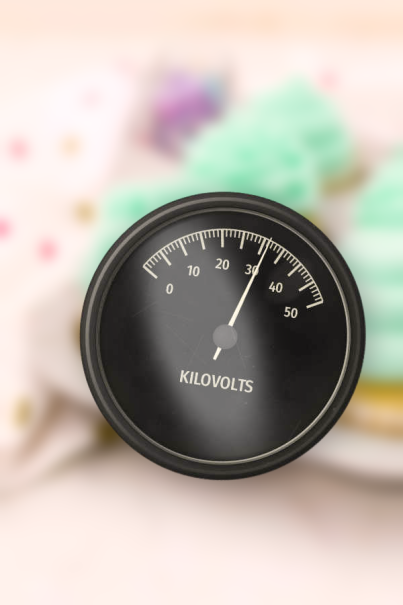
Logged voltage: 31 kV
